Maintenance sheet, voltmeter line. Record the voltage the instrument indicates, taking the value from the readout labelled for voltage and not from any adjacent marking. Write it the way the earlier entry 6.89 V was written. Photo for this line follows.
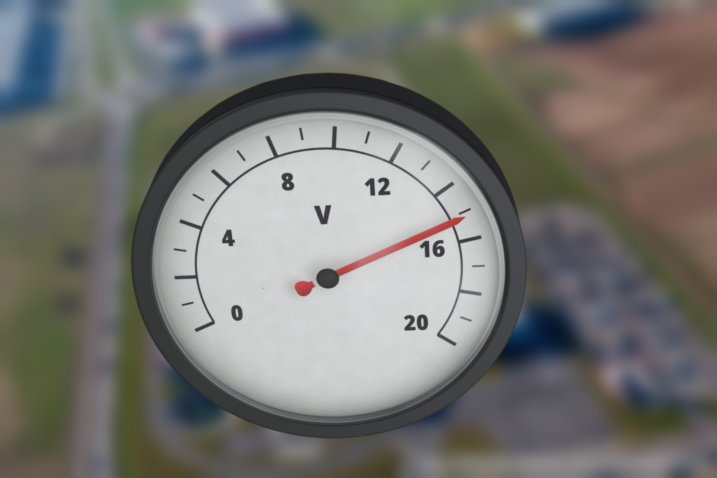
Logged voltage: 15 V
